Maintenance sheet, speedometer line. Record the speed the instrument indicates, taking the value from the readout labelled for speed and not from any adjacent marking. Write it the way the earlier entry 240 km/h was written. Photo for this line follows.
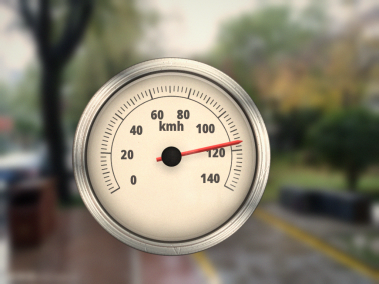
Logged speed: 116 km/h
